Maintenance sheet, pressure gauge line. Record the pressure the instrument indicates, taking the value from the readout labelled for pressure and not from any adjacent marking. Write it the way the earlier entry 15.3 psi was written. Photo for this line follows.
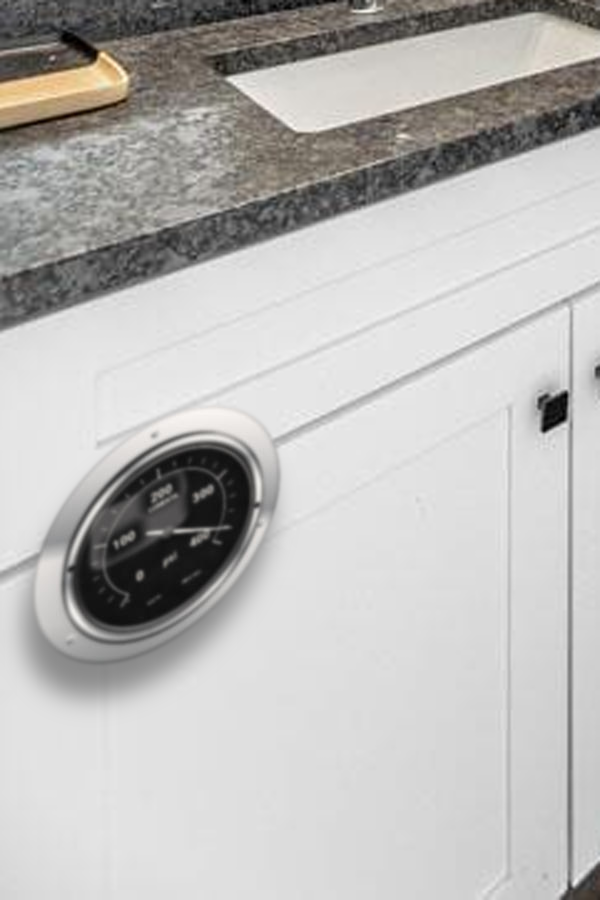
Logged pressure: 380 psi
